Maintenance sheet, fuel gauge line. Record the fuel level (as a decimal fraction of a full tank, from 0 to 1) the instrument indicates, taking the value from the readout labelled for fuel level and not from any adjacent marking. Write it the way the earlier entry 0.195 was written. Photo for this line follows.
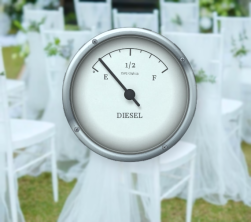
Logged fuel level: 0.125
